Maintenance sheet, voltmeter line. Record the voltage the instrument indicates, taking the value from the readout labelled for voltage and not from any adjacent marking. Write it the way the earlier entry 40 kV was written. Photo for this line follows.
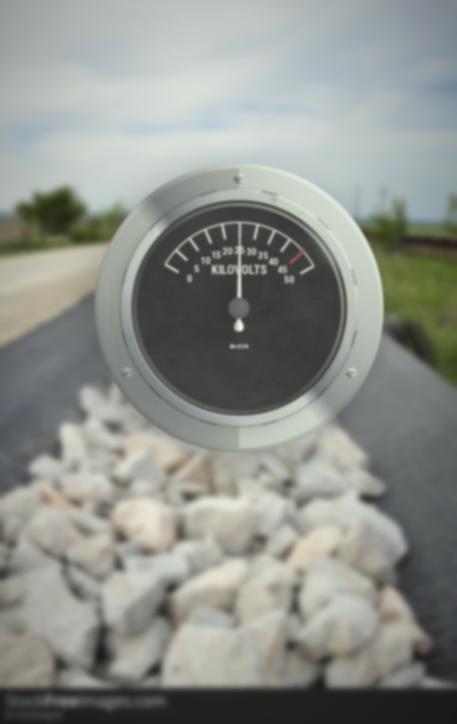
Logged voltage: 25 kV
